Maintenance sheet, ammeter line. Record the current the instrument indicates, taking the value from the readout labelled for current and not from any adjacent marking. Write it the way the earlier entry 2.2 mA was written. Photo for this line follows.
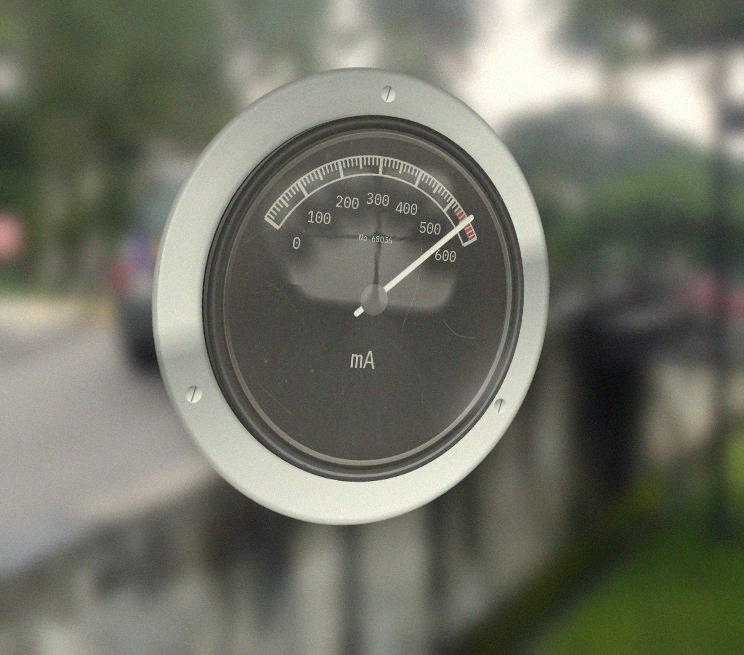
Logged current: 550 mA
